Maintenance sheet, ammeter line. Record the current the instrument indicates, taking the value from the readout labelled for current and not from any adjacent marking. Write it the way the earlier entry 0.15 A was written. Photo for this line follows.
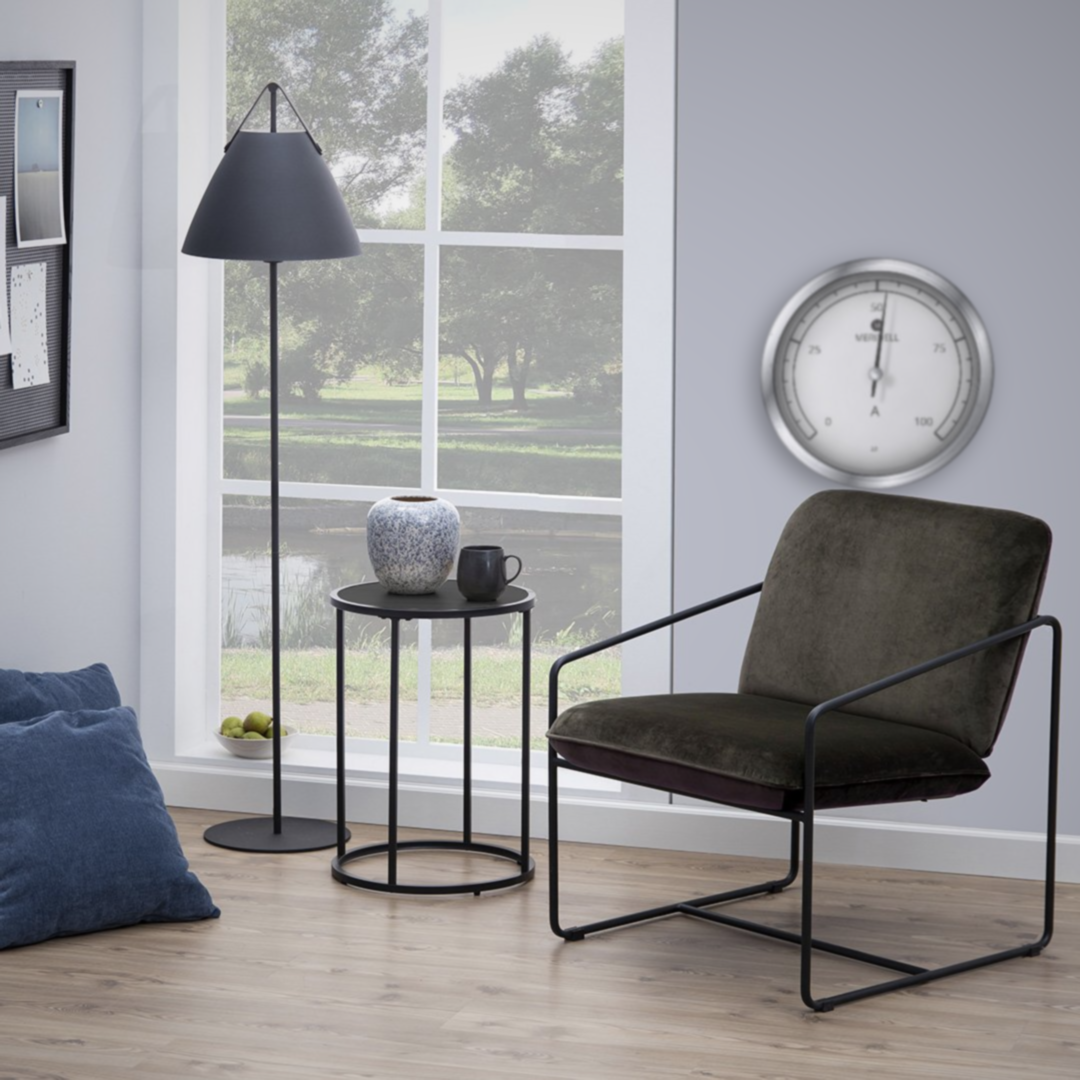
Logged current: 52.5 A
